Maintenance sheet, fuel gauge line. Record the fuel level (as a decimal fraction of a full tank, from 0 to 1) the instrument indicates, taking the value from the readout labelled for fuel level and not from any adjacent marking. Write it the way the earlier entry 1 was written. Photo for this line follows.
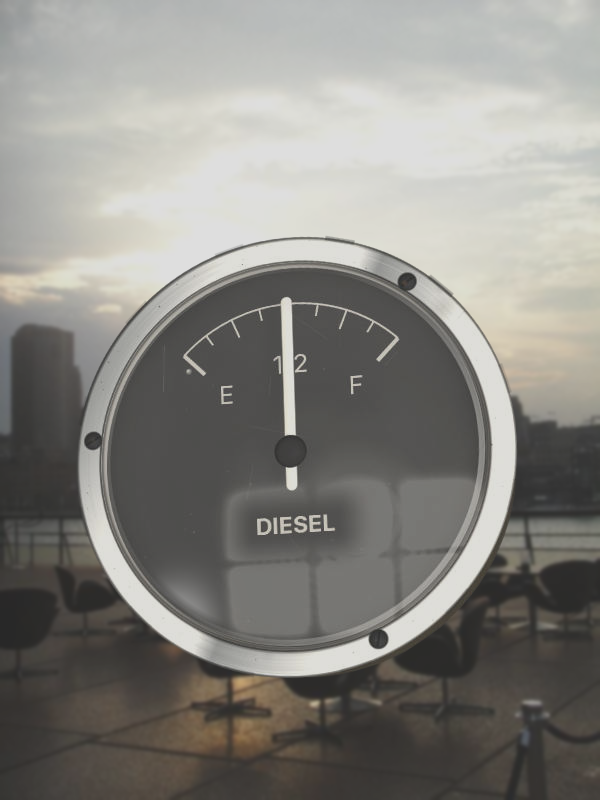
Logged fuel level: 0.5
